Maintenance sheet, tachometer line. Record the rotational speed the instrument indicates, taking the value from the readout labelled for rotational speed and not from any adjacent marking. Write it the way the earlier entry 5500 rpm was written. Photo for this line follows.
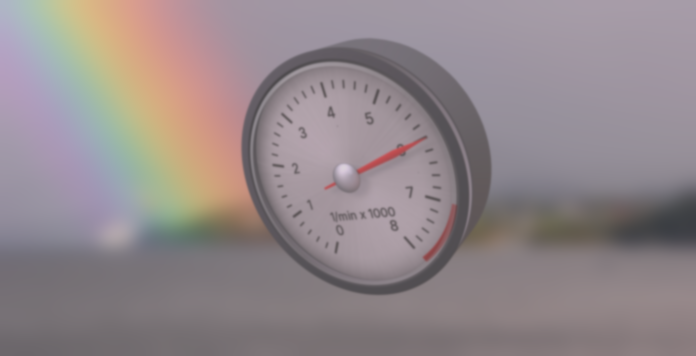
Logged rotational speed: 6000 rpm
